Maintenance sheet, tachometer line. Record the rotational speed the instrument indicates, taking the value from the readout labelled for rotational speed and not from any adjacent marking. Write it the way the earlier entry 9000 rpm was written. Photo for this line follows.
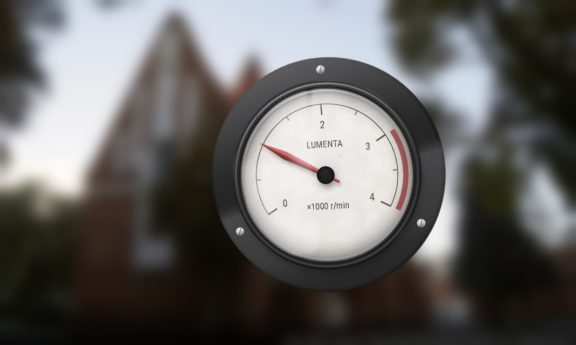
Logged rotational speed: 1000 rpm
